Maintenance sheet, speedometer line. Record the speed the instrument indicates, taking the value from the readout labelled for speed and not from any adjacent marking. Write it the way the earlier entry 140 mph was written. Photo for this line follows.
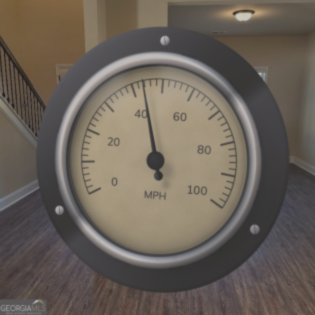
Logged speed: 44 mph
